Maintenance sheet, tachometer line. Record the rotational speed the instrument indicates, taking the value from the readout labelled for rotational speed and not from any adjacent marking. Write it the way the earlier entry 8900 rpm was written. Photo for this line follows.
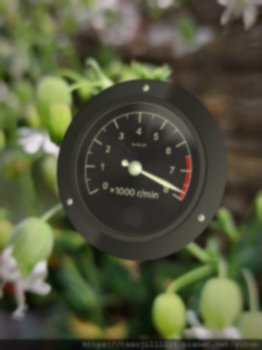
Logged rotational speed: 7750 rpm
